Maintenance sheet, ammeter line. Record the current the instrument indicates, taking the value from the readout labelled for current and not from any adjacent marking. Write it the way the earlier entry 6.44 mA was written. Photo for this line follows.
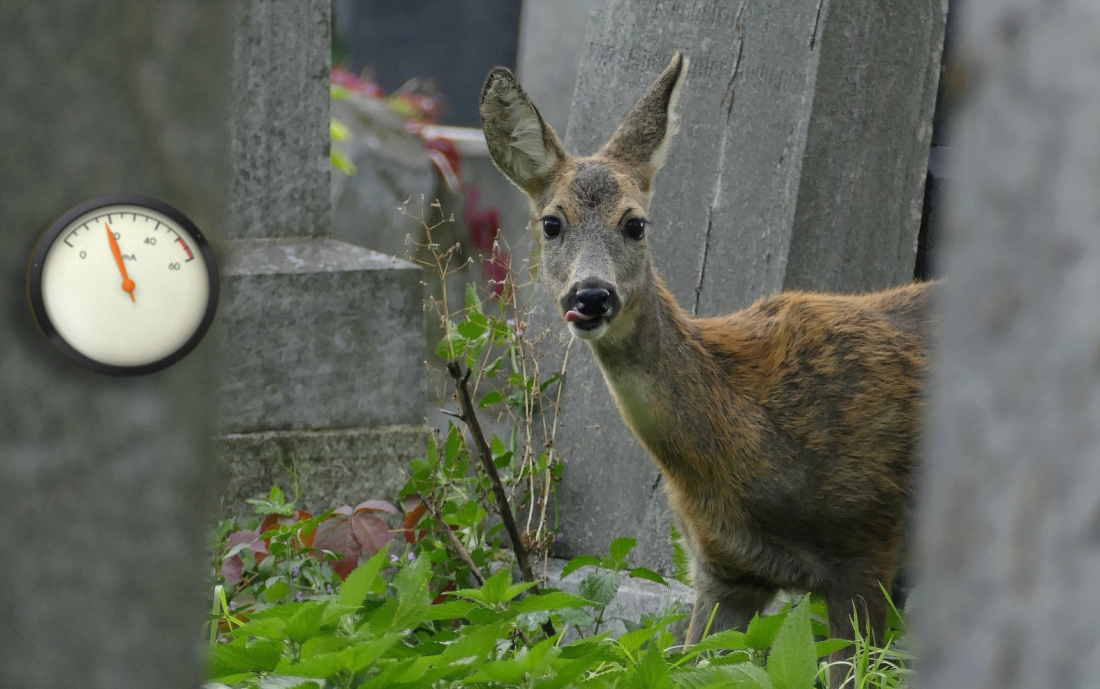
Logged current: 17.5 mA
